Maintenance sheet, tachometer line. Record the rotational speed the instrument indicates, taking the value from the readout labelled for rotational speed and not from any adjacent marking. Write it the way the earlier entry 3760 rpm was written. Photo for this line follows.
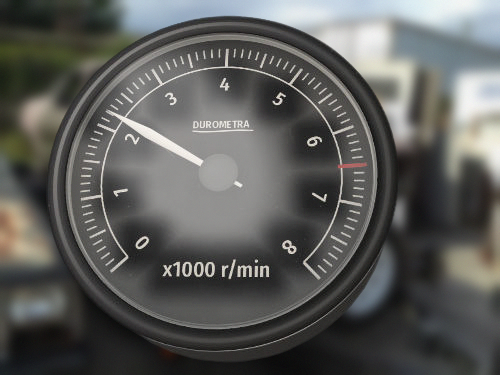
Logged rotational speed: 2200 rpm
